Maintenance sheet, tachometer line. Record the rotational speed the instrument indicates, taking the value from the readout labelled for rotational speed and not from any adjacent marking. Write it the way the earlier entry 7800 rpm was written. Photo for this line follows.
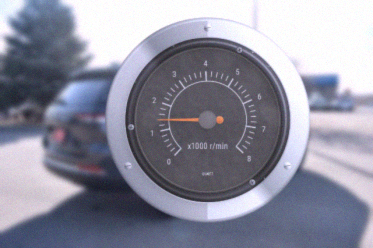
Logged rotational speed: 1400 rpm
